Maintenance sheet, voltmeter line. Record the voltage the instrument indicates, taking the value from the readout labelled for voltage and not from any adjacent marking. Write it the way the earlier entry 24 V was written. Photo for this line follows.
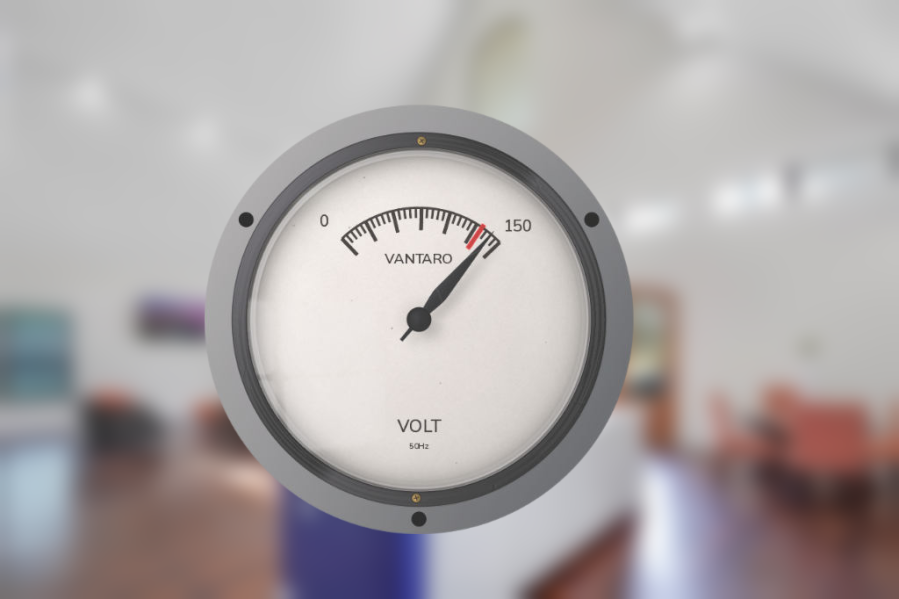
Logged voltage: 140 V
